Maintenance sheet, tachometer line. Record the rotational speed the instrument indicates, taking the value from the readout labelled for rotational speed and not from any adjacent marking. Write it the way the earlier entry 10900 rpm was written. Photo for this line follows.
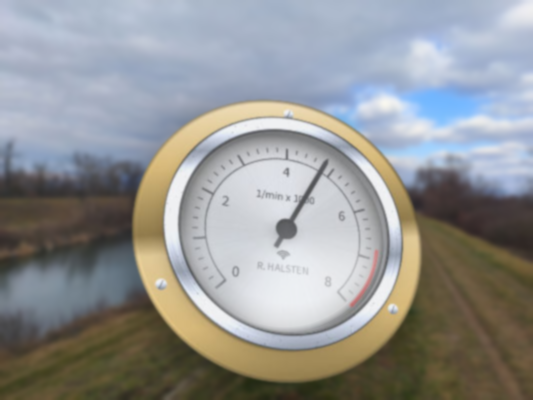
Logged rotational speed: 4800 rpm
